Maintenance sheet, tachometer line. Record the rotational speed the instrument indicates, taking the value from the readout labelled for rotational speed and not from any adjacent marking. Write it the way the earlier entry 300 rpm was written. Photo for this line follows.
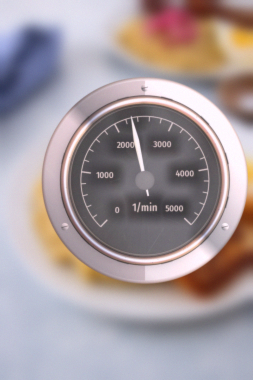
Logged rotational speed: 2300 rpm
